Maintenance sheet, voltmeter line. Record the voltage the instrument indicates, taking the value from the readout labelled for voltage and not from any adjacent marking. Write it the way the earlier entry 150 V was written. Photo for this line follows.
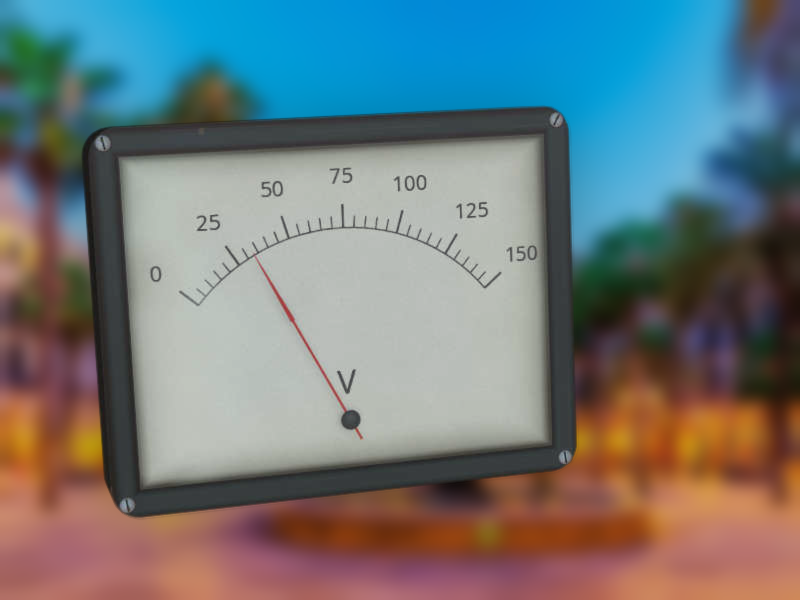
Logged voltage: 32.5 V
